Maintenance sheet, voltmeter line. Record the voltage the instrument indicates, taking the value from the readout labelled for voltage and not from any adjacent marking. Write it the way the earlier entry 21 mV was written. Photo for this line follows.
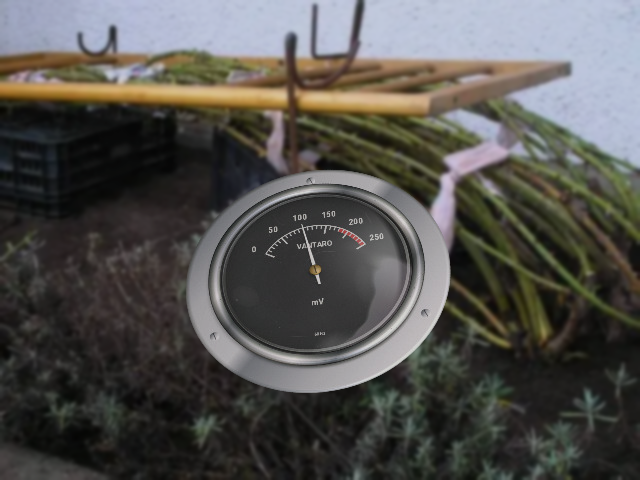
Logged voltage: 100 mV
